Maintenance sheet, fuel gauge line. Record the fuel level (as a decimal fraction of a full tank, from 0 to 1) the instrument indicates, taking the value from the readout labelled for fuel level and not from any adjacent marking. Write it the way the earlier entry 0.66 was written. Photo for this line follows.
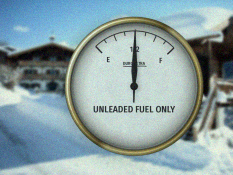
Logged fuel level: 0.5
